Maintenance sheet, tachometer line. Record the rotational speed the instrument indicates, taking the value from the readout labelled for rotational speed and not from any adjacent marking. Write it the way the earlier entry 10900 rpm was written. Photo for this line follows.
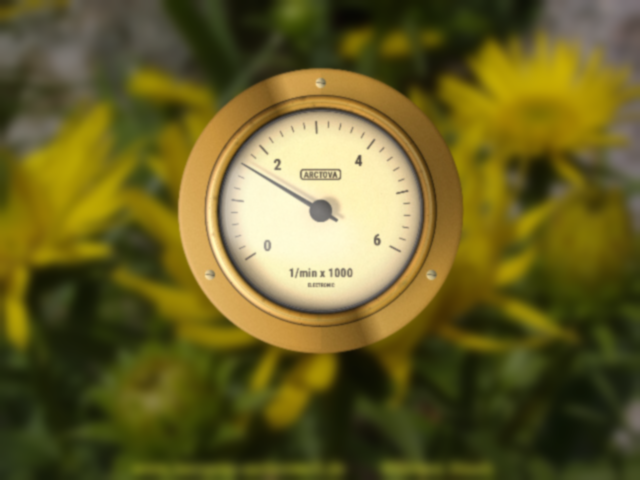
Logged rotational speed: 1600 rpm
